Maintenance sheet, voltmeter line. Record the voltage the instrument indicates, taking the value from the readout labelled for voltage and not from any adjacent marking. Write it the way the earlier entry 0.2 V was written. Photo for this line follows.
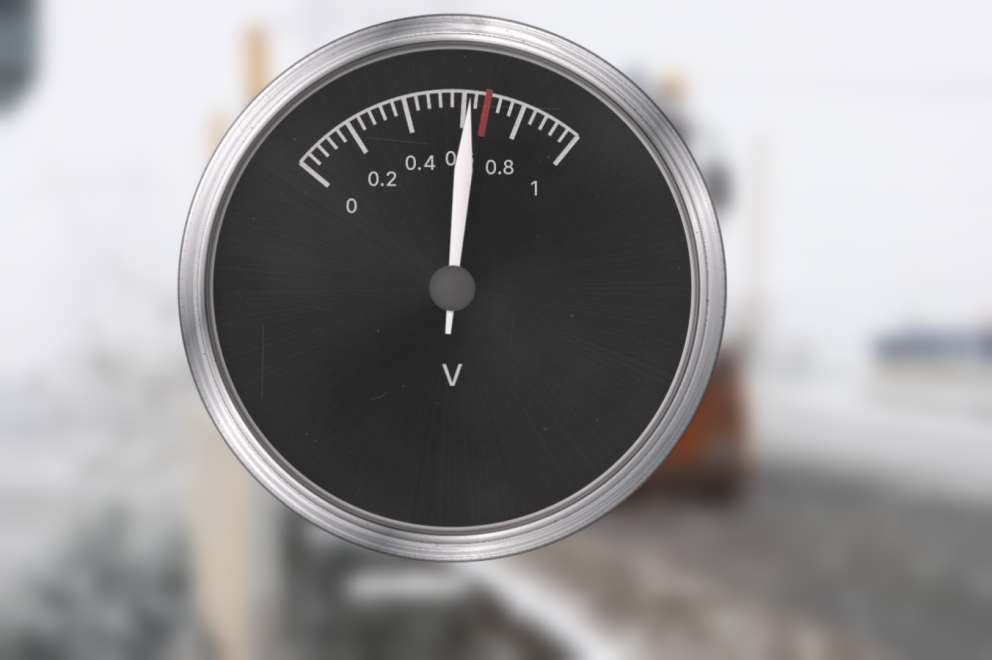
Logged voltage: 0.62 V
